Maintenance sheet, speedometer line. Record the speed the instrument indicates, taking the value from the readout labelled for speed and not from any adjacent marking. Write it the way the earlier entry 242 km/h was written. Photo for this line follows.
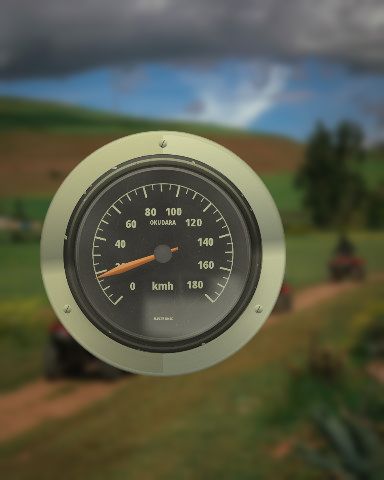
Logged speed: 17.5 km/h
